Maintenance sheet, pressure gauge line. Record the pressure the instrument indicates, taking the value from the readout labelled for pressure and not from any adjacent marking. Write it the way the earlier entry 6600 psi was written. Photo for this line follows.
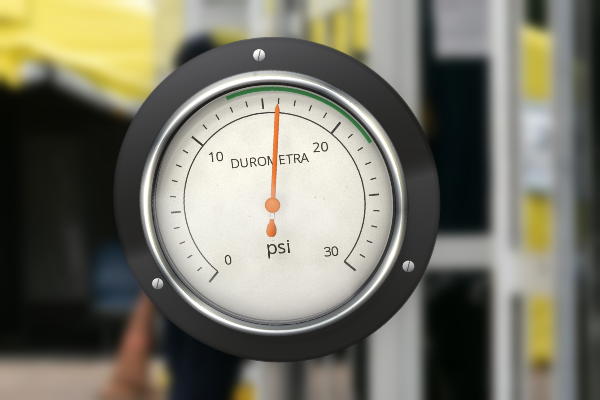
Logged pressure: 16 psi
